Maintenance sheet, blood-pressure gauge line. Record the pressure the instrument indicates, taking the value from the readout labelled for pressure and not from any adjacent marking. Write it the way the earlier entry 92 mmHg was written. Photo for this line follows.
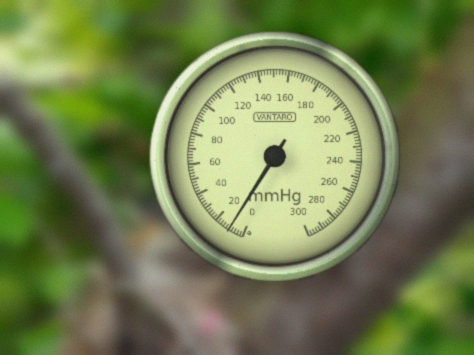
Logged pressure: 10 mmHg
